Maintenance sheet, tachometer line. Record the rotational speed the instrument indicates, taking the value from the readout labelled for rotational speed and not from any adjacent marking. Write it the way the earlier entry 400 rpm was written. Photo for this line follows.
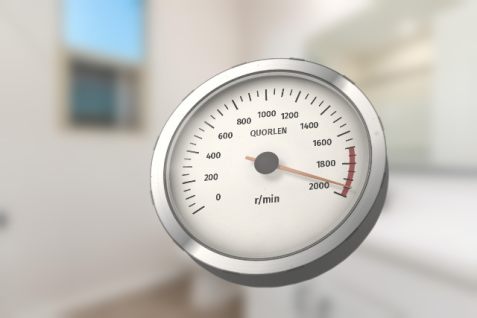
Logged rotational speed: 1950 rpm
